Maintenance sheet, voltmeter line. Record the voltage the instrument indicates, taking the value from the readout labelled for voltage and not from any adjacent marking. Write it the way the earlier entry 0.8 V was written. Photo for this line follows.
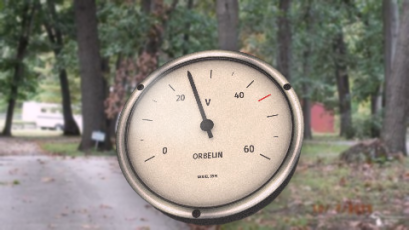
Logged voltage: 25 V
